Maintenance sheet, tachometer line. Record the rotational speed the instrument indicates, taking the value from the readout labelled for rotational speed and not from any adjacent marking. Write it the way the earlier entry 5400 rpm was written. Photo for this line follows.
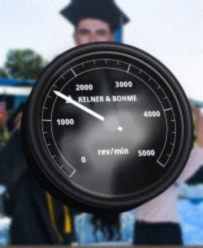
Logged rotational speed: 1500 rpm
